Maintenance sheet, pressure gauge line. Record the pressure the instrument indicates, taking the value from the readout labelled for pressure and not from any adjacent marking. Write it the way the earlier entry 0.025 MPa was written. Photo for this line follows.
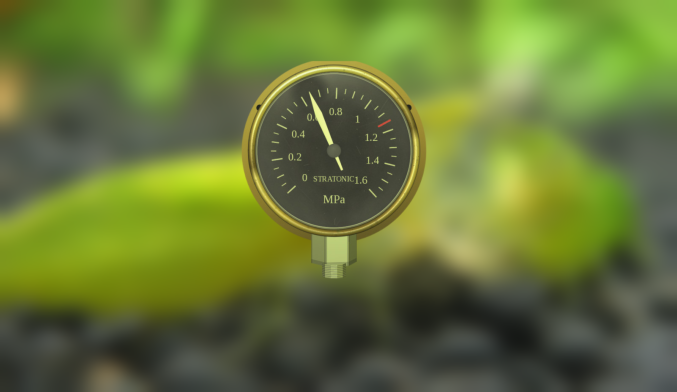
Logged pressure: 0.65 MPa
